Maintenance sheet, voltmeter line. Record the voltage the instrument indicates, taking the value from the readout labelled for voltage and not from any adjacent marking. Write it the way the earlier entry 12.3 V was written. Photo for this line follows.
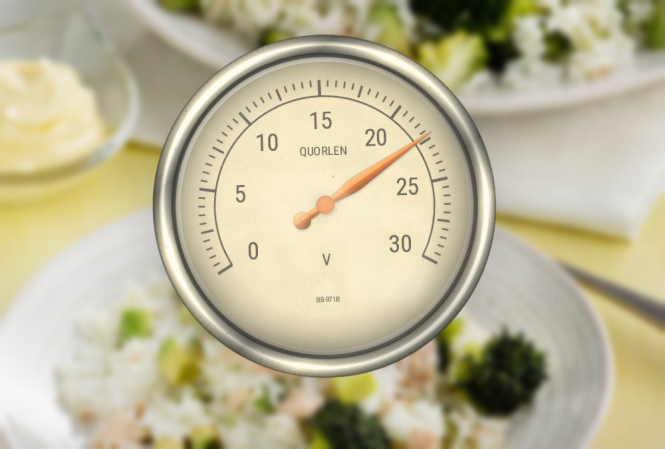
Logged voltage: 22.25 V
